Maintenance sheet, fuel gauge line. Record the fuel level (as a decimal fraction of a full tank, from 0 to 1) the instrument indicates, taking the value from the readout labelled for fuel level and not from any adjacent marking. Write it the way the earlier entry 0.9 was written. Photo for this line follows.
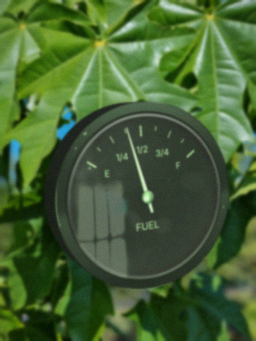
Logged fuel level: 0.375
